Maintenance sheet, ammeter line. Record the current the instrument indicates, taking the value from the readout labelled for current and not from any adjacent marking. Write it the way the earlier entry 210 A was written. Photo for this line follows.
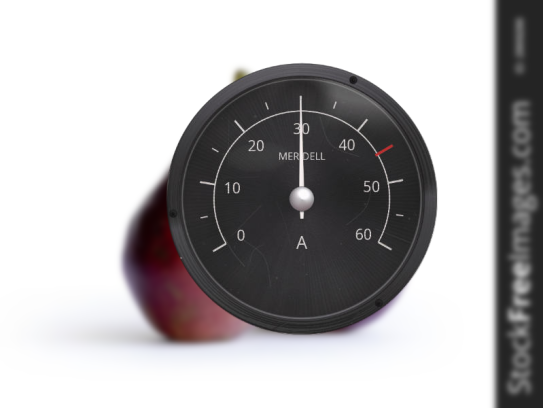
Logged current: 30 A
